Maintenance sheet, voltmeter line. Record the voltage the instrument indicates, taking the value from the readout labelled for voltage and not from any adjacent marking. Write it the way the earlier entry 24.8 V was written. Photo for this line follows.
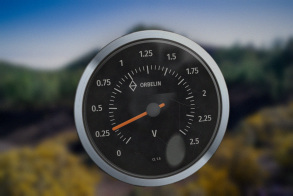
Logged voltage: 0.25 V
